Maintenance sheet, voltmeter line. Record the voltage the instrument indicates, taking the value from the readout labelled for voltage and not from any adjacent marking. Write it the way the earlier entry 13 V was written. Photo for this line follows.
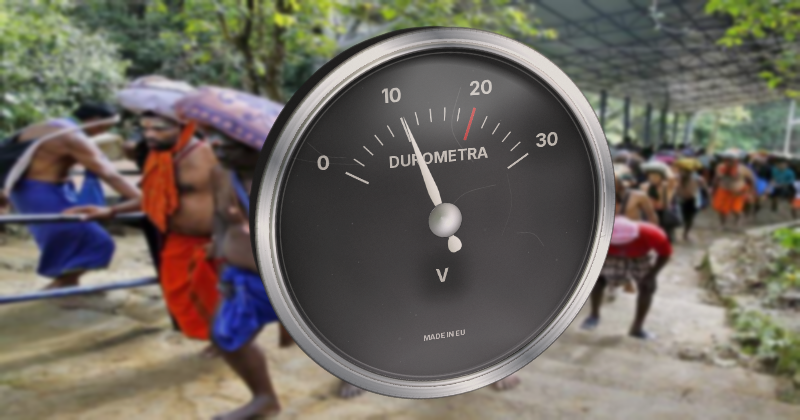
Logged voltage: 10 V
